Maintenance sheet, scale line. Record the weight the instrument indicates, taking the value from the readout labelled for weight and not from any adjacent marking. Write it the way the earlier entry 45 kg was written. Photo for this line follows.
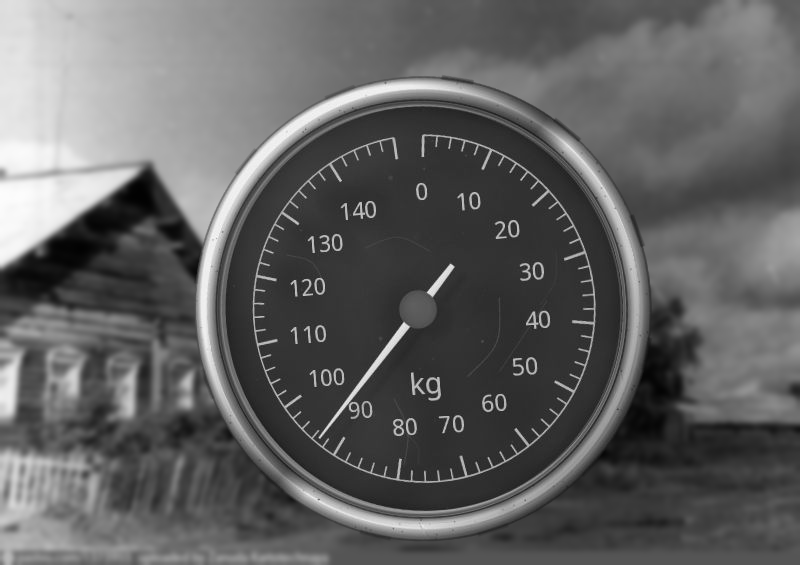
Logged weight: 93 kg
